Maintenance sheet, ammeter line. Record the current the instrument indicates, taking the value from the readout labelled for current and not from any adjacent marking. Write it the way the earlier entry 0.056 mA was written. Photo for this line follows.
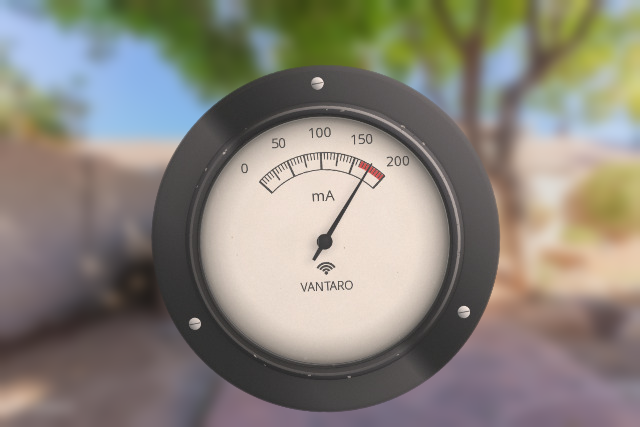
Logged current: 175 mA
